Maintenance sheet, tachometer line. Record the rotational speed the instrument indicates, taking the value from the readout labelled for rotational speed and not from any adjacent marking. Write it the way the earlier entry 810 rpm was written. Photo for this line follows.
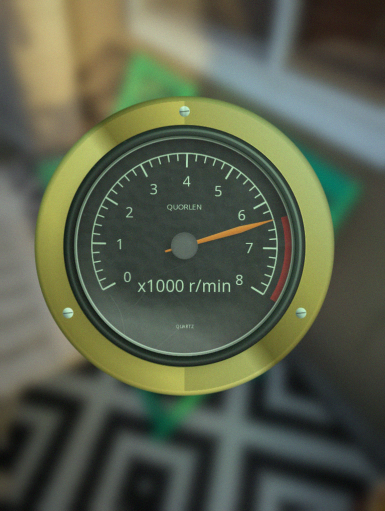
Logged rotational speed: 6400 rpm
